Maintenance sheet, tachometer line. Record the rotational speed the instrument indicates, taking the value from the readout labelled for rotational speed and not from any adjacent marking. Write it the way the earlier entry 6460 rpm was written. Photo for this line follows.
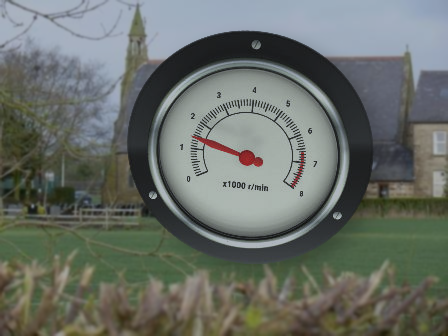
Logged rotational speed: 1500 rpm
